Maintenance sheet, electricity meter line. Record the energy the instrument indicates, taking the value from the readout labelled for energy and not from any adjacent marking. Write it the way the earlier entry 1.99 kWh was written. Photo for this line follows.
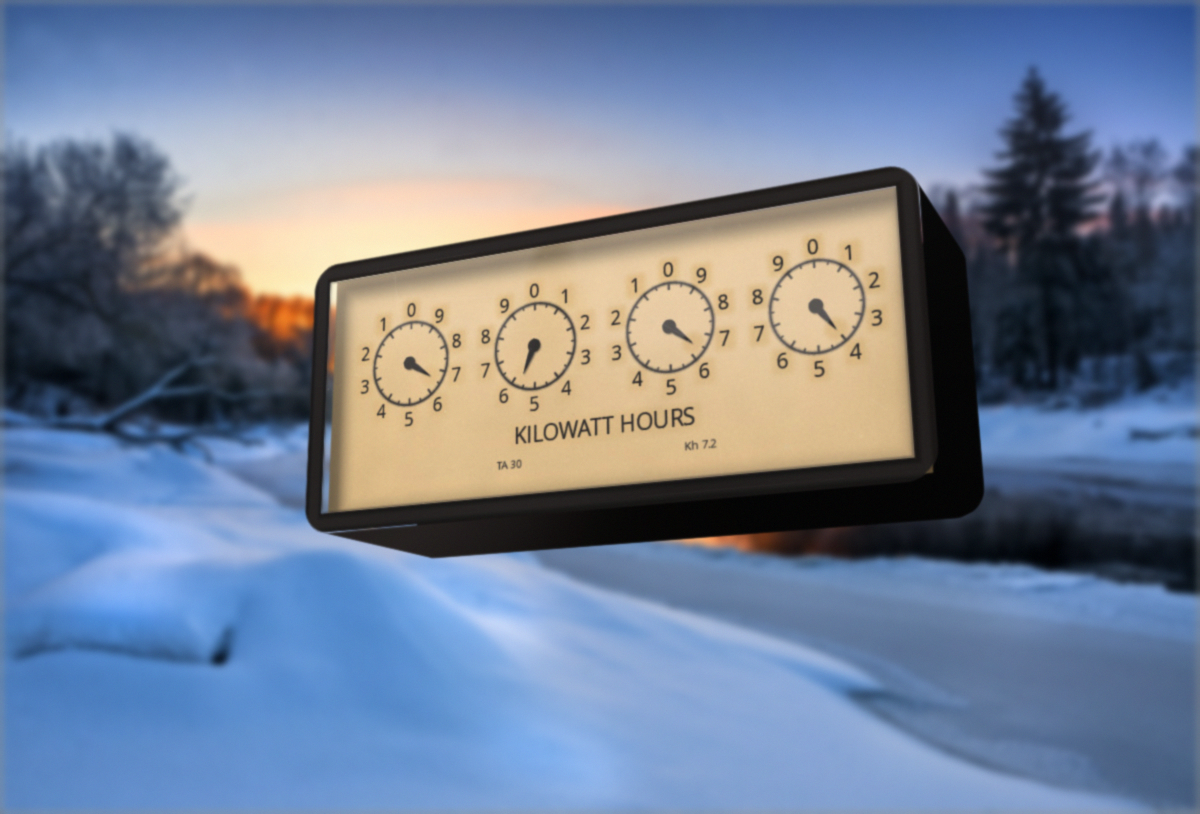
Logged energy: 6564 kWh
